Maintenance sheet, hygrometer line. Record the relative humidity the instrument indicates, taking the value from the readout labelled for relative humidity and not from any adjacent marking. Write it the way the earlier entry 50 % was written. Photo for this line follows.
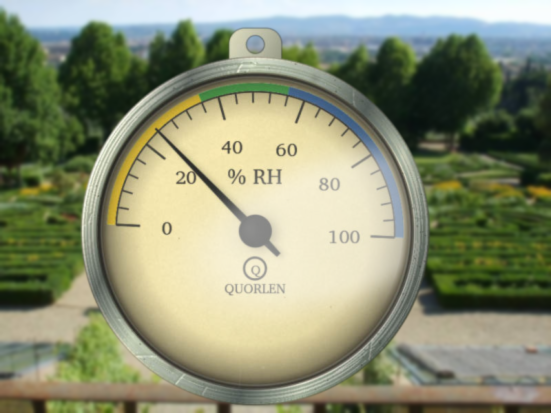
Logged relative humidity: 24 %
